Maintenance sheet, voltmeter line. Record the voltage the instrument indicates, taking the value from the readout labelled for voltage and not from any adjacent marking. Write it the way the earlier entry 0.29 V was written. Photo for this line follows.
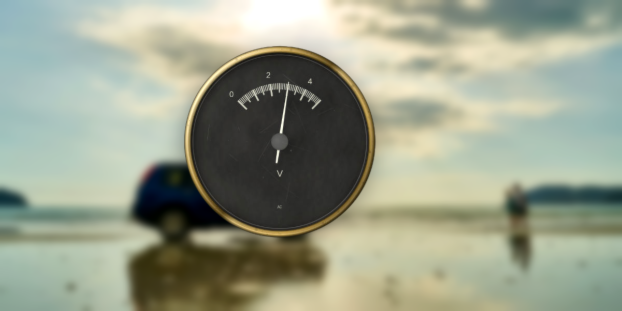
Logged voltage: 3 V
